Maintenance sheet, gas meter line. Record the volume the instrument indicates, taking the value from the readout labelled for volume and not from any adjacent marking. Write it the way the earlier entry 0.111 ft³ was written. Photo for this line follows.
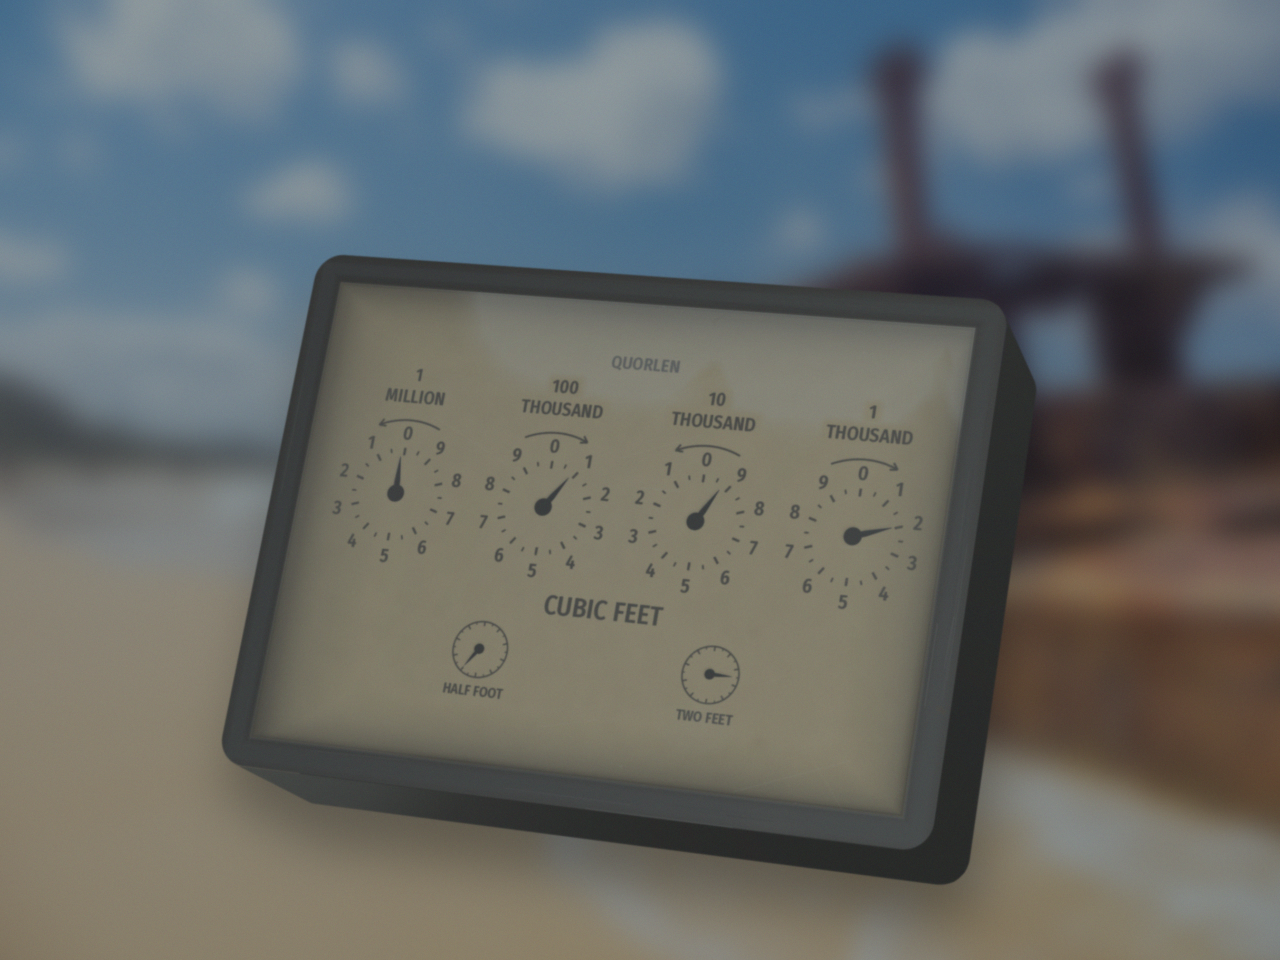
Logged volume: 9200 ft³
